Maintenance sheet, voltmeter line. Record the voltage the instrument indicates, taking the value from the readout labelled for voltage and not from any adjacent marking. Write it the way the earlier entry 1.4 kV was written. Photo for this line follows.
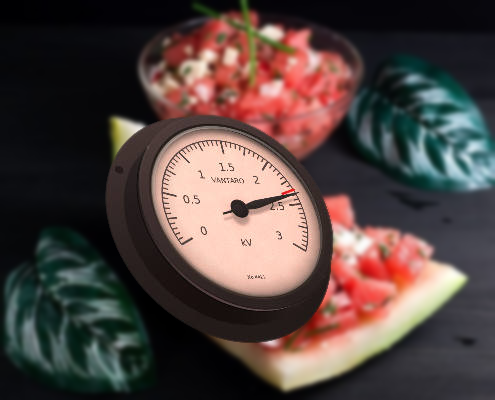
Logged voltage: 2.4 kV
